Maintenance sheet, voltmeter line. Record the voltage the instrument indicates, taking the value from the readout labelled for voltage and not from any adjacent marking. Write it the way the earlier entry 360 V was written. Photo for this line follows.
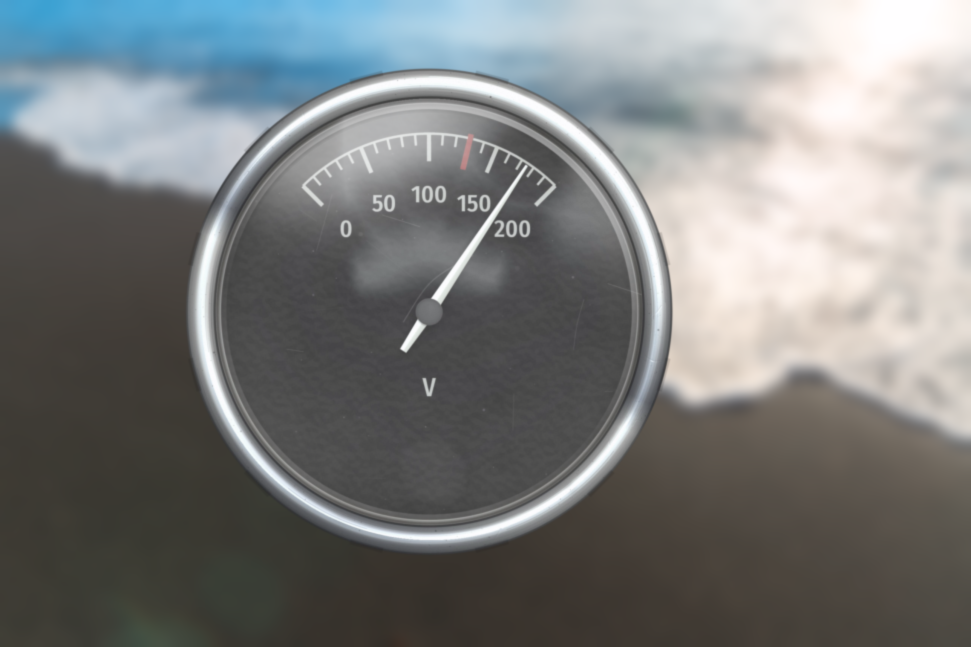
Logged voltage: 175 V
